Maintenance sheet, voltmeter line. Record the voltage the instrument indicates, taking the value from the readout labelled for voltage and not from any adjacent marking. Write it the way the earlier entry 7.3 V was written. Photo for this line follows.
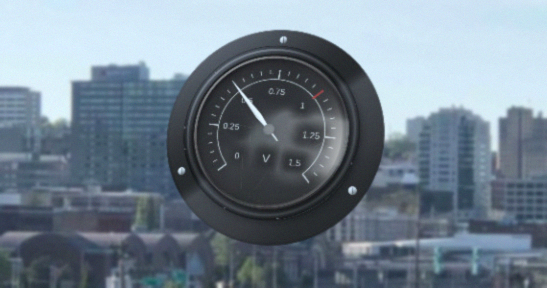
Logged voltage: 0.5 V
